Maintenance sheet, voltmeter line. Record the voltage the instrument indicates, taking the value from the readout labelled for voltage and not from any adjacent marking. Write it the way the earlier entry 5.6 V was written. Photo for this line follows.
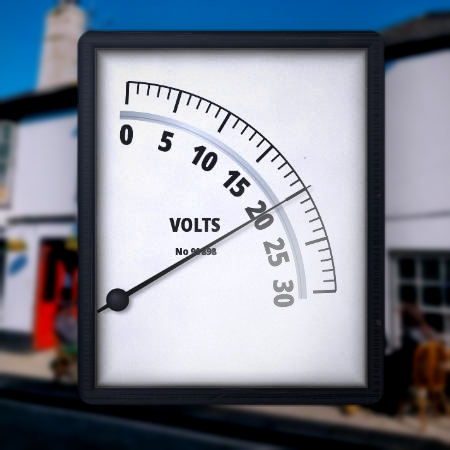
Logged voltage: 20 V
